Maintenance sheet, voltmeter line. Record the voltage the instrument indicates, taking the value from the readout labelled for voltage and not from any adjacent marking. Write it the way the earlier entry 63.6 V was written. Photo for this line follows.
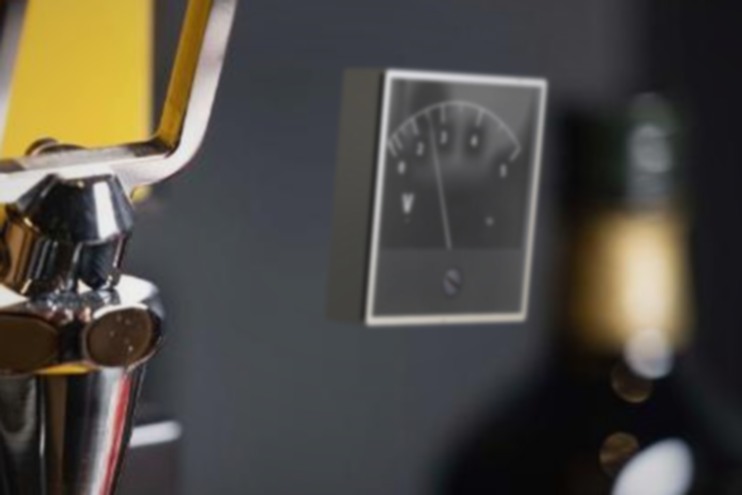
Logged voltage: 2.5 V
